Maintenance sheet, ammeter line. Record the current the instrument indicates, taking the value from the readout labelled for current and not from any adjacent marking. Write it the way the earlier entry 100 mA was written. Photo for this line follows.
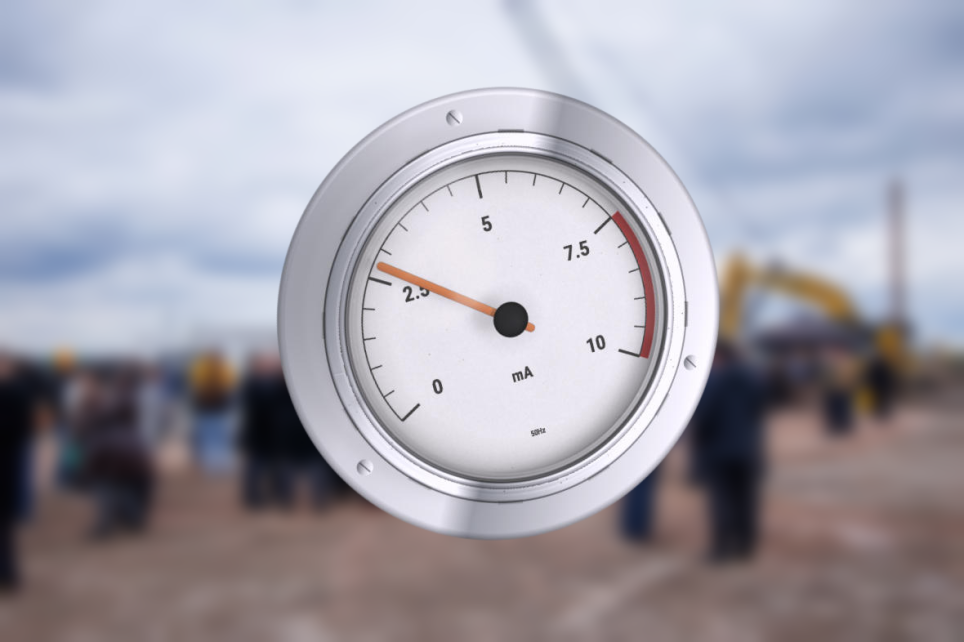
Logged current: 2.75 mA
